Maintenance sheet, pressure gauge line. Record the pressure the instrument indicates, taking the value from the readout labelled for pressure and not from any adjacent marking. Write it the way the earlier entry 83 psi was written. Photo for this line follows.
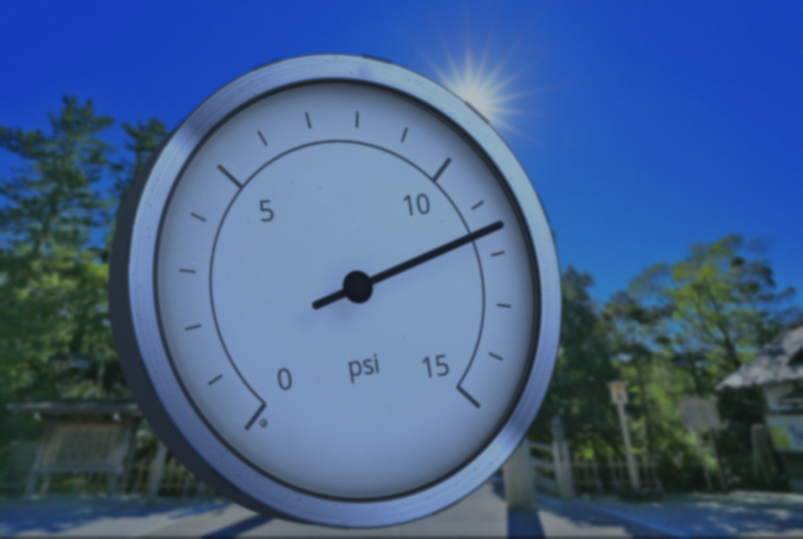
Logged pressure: 11.5 psi
